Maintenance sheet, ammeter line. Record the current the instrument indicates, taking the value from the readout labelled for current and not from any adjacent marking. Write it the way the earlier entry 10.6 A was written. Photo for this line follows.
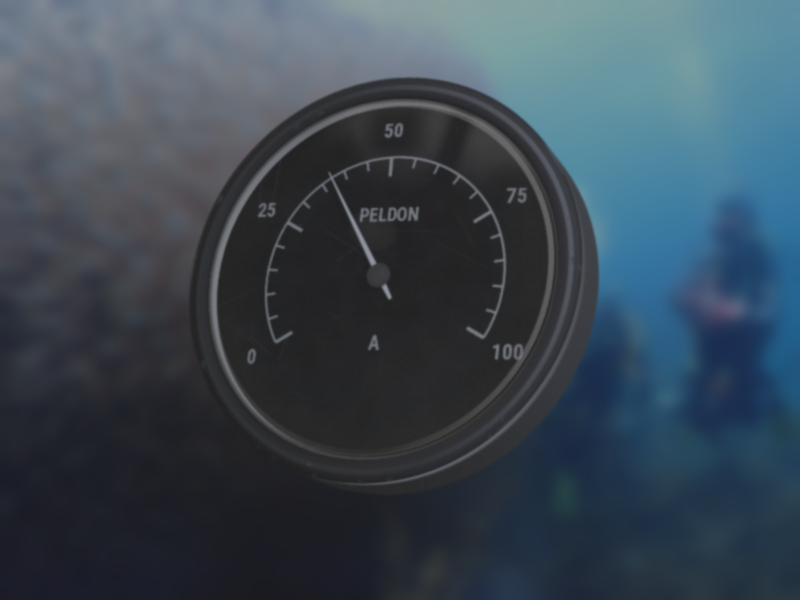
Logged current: 37.5 A
